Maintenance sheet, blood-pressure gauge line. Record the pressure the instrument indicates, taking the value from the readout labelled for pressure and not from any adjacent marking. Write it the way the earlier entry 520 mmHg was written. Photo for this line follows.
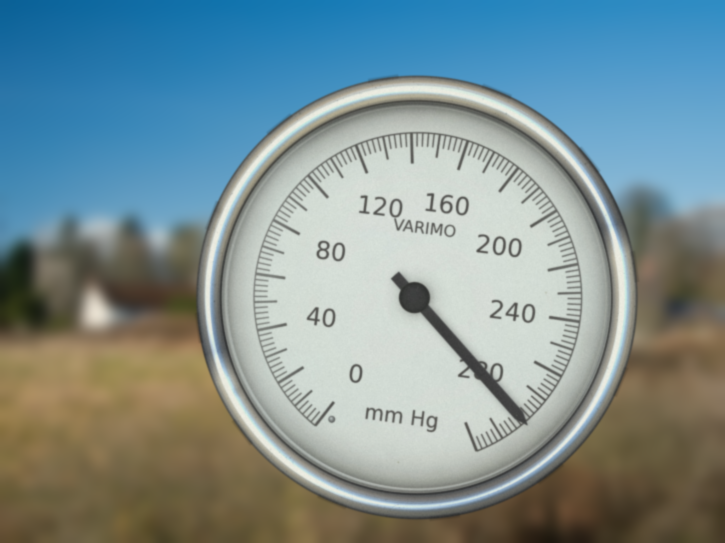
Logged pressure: 280 mmHg
